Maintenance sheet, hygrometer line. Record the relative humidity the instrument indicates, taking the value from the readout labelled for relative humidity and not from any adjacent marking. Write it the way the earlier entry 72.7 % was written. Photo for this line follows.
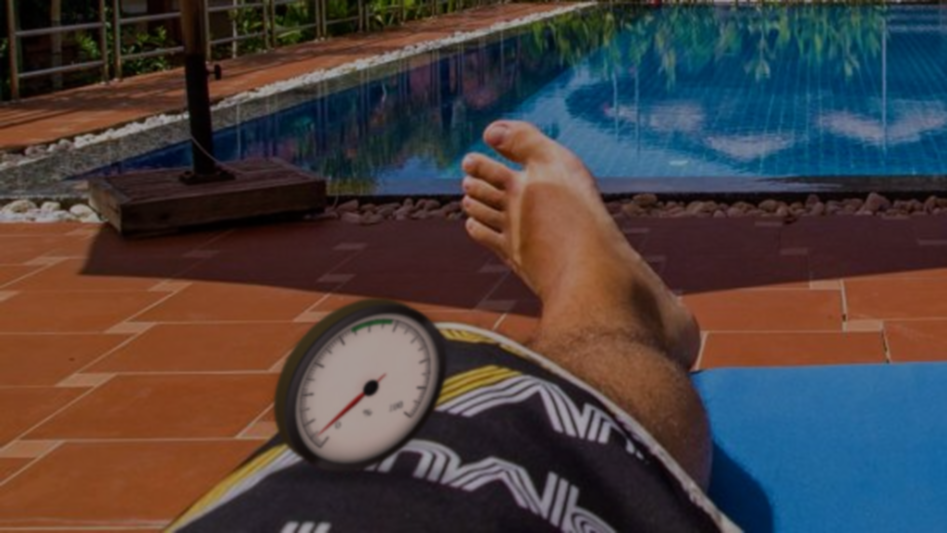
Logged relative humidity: 5 %
